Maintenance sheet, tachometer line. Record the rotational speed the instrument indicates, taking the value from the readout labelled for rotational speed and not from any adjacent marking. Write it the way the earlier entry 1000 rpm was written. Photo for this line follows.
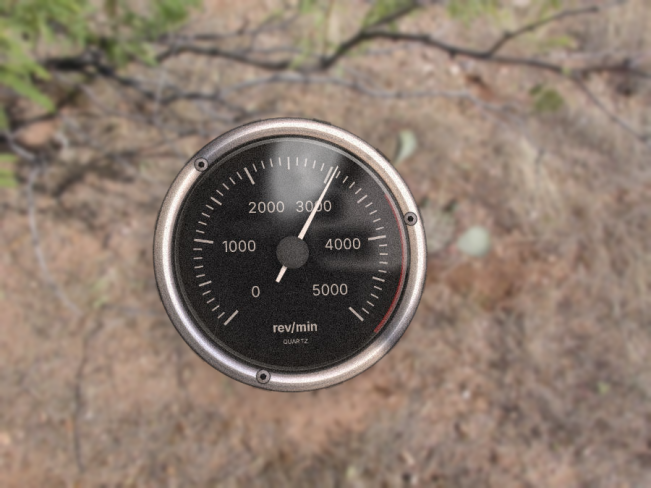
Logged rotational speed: 3050 rpm
